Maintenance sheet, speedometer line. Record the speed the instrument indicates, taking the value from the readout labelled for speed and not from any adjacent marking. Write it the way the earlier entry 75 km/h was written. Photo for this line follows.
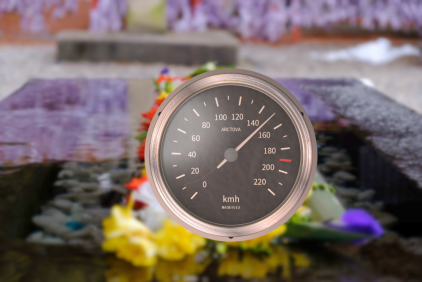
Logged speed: 150 km/h
